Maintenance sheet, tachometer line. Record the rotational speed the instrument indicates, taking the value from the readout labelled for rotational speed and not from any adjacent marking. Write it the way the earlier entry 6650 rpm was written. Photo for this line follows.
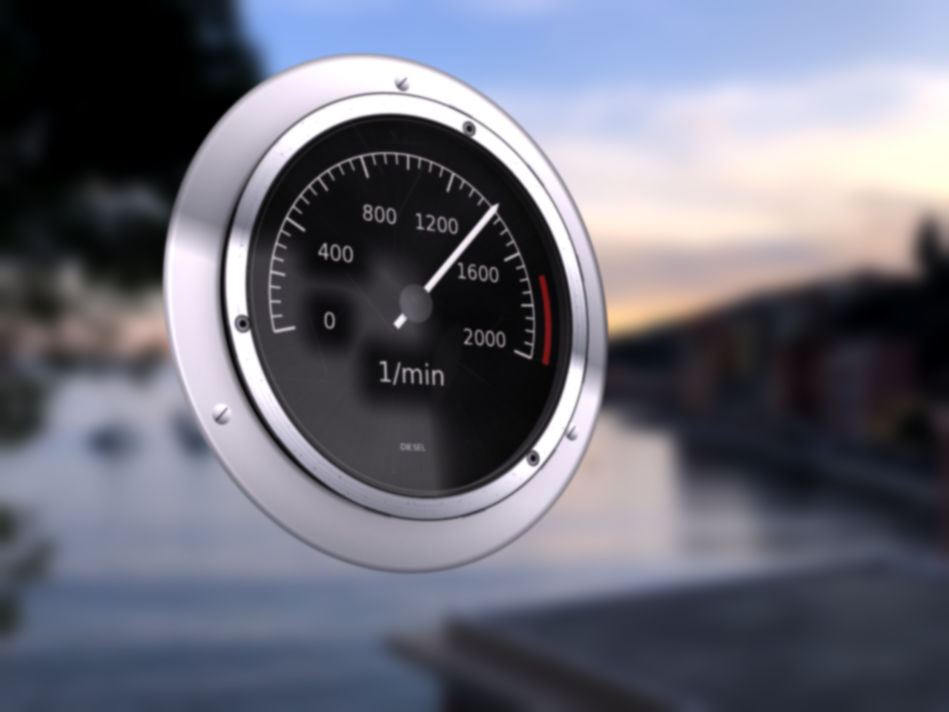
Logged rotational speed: 1400 rpm
